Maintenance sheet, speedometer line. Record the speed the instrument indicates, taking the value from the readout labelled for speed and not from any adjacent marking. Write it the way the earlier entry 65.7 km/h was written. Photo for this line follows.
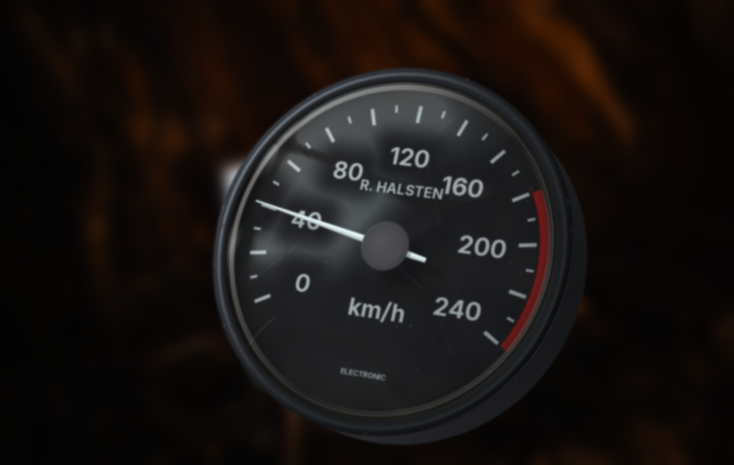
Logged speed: 40 km/h
